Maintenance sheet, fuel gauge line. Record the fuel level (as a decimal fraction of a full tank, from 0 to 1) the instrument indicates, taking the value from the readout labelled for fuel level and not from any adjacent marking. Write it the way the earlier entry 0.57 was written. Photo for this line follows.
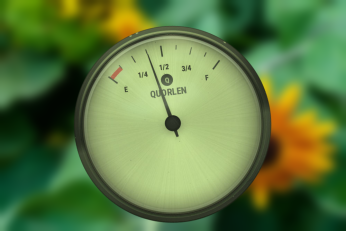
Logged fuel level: 0.375
